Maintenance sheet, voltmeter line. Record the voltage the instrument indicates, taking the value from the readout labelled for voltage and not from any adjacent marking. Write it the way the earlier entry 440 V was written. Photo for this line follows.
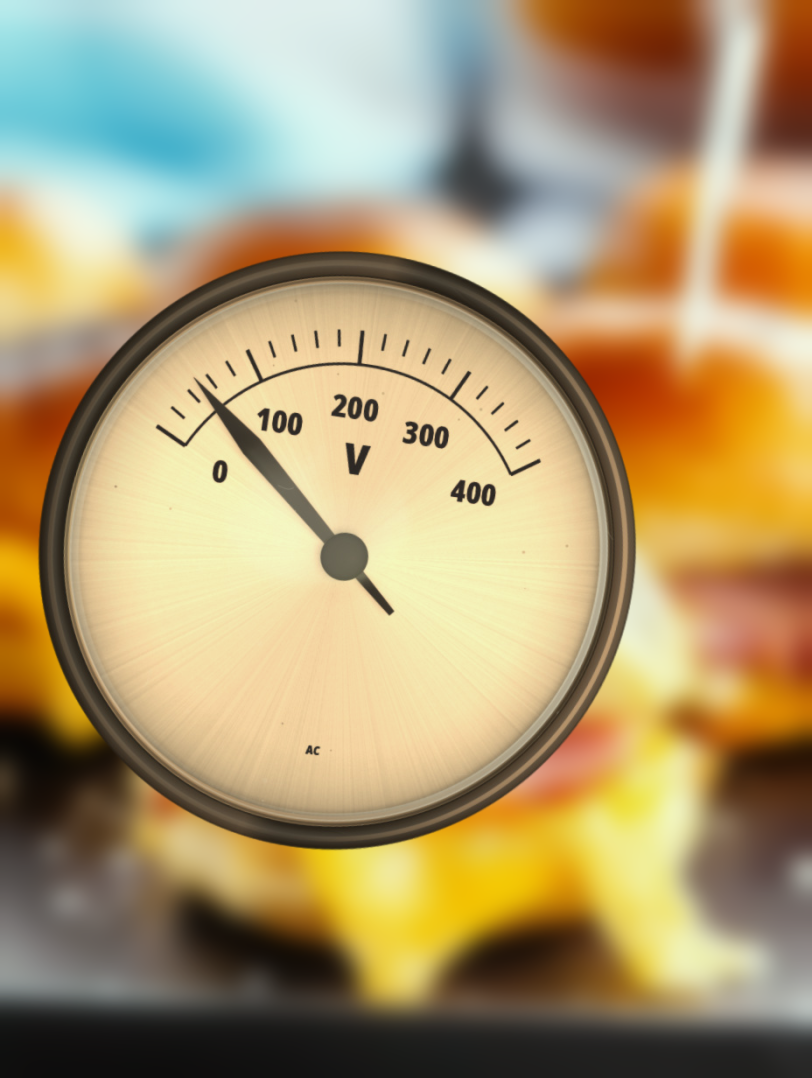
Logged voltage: 50 V
